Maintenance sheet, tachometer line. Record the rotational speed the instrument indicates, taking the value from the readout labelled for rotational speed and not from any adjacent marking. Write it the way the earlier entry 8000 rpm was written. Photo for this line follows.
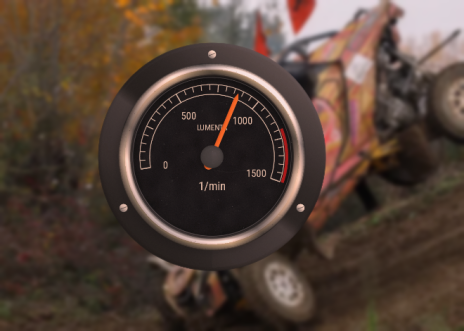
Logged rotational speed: 875 rpm
